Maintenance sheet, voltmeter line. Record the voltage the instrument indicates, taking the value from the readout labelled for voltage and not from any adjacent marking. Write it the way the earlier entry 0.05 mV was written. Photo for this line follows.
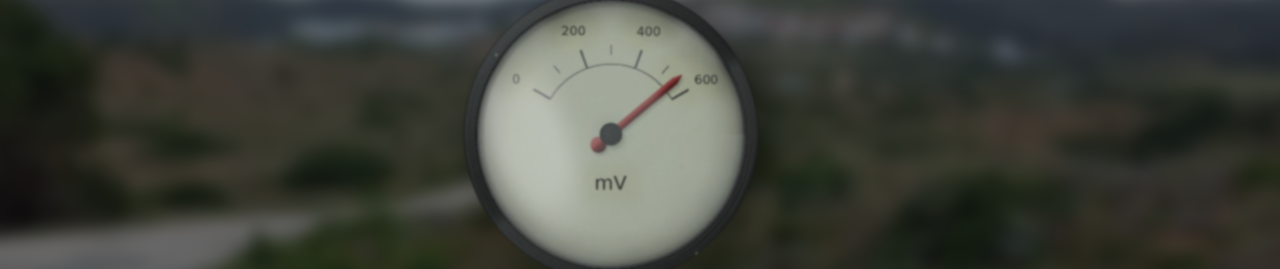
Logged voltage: 550 mV
